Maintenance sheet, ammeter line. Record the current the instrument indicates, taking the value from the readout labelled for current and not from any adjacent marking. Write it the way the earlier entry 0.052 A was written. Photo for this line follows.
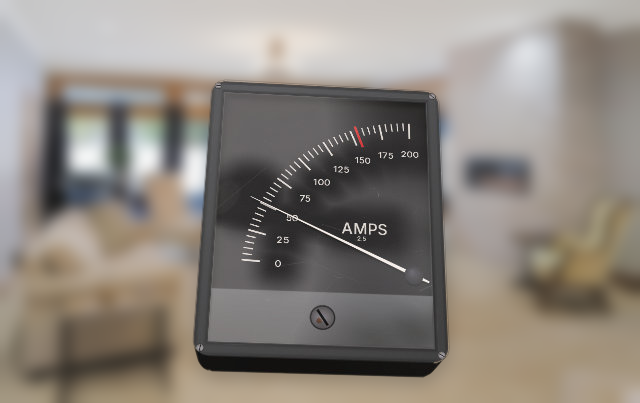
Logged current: 50 A
